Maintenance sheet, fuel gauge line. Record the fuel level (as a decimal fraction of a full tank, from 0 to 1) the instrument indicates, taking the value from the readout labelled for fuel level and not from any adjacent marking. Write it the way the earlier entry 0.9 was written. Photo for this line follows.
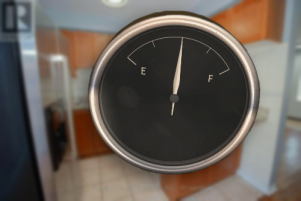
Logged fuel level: 0.5
